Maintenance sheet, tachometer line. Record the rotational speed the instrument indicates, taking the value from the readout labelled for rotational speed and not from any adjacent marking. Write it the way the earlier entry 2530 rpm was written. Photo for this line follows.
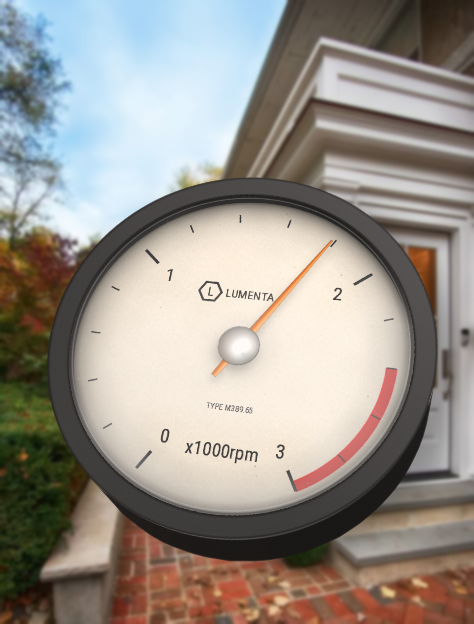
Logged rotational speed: 1800 rpm
